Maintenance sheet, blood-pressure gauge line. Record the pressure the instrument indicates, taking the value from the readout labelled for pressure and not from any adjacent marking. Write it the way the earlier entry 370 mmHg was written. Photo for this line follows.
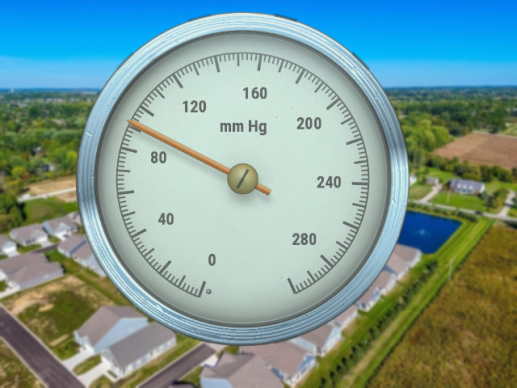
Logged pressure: 92 mmHg
